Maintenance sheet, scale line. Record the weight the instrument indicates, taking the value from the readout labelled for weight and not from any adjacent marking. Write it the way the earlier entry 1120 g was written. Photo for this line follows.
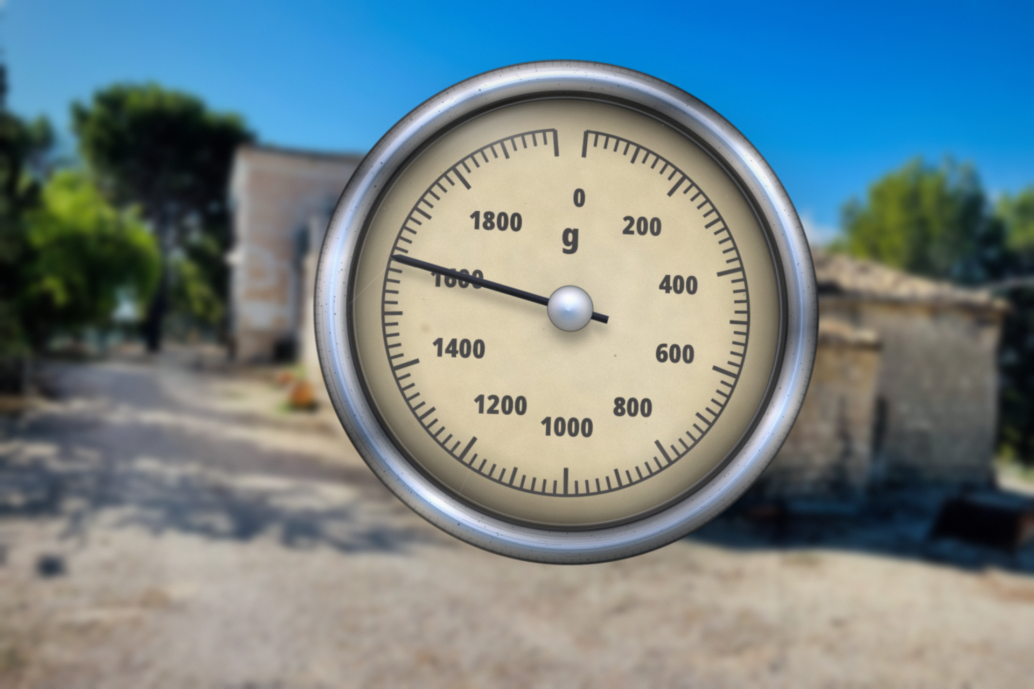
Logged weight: 1600 g
